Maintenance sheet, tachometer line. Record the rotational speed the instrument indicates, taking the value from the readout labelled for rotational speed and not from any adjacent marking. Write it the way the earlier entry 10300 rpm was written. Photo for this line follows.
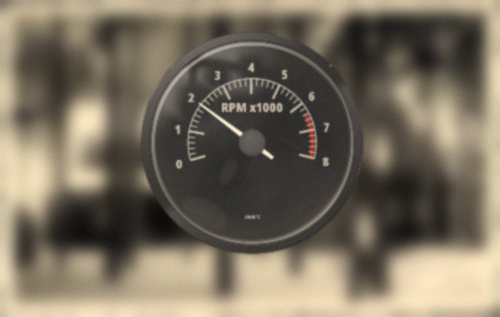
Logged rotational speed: 2000 rpm
